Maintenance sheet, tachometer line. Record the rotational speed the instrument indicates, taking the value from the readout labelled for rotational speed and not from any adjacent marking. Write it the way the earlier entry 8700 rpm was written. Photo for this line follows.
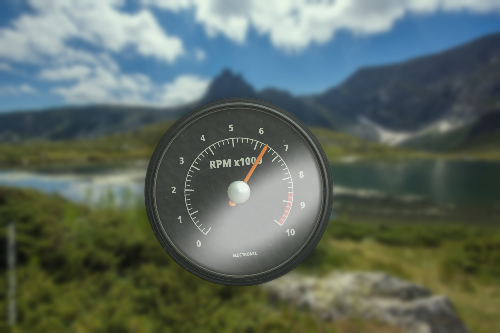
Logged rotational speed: 6400 rpm
